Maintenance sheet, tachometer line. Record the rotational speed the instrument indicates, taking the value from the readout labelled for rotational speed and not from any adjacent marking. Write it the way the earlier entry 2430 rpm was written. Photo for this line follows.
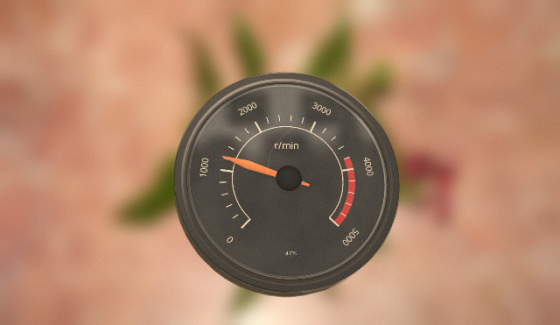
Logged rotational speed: 1200 rpm
